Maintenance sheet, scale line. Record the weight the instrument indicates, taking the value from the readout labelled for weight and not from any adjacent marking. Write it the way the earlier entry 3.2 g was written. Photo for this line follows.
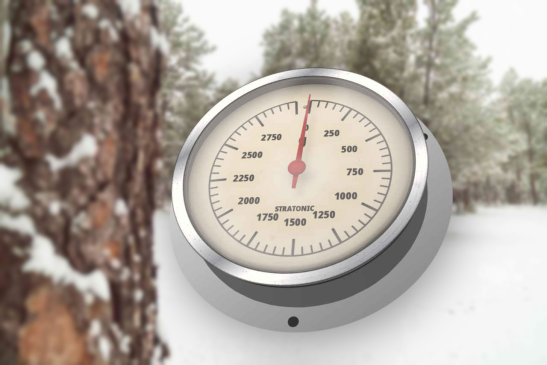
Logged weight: 0 g
